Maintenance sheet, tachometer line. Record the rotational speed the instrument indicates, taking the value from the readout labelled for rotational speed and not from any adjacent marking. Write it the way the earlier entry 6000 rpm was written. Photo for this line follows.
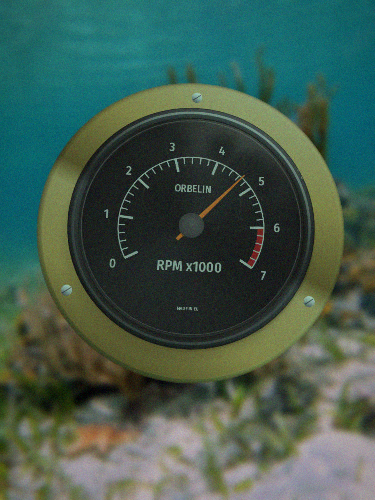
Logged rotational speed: 4700 rpm
